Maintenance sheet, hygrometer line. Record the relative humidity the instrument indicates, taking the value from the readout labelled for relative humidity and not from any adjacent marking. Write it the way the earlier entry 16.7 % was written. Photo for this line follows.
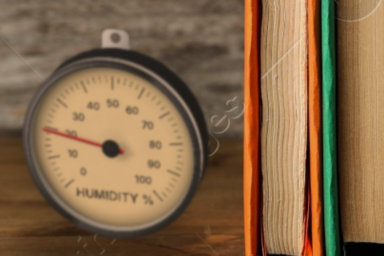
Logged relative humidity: 20 %
